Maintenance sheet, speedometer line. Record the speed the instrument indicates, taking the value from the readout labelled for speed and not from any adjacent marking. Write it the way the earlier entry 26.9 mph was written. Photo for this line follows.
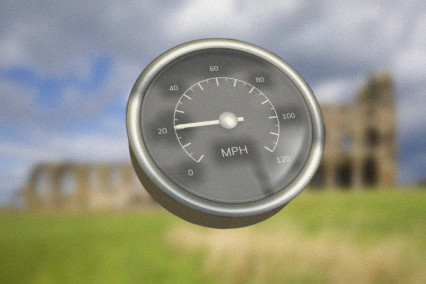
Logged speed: 20 mph
